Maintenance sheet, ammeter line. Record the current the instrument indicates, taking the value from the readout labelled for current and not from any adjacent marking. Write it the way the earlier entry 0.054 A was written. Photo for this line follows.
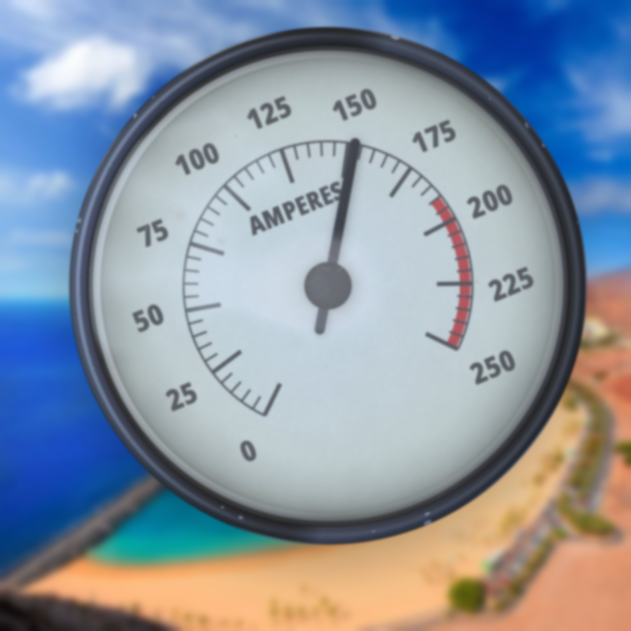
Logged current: 152.5 A
